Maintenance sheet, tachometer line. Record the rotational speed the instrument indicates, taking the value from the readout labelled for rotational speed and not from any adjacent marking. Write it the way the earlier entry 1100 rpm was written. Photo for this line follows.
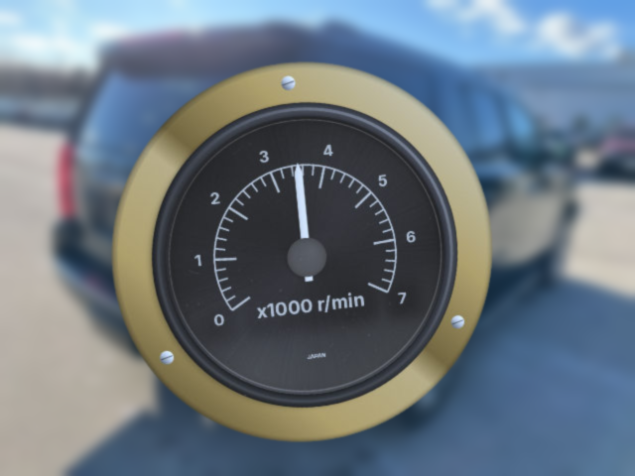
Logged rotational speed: 3500 rpm
